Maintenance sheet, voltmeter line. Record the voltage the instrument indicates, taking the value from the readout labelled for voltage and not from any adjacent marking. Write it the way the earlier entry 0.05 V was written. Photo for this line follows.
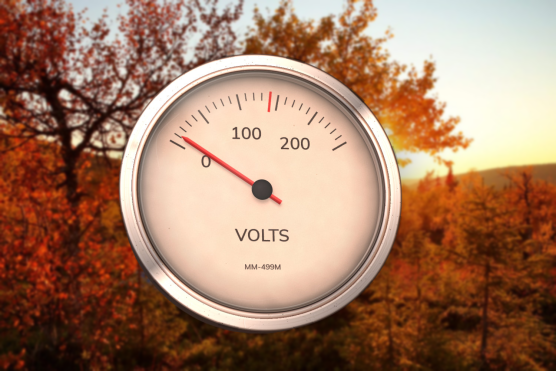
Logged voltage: 10 V
